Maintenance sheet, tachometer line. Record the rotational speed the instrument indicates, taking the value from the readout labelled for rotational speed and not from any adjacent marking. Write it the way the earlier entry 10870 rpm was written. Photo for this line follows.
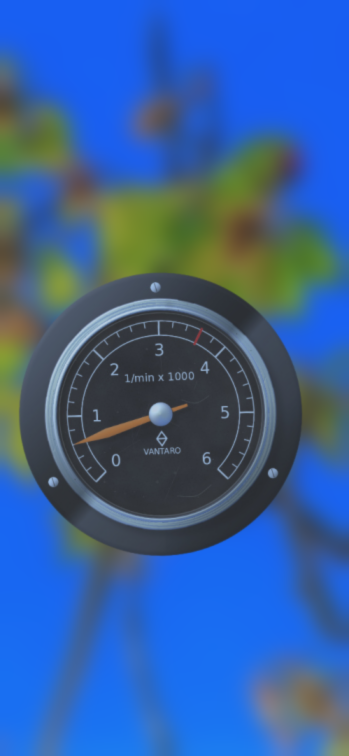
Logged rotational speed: 600 rpm
